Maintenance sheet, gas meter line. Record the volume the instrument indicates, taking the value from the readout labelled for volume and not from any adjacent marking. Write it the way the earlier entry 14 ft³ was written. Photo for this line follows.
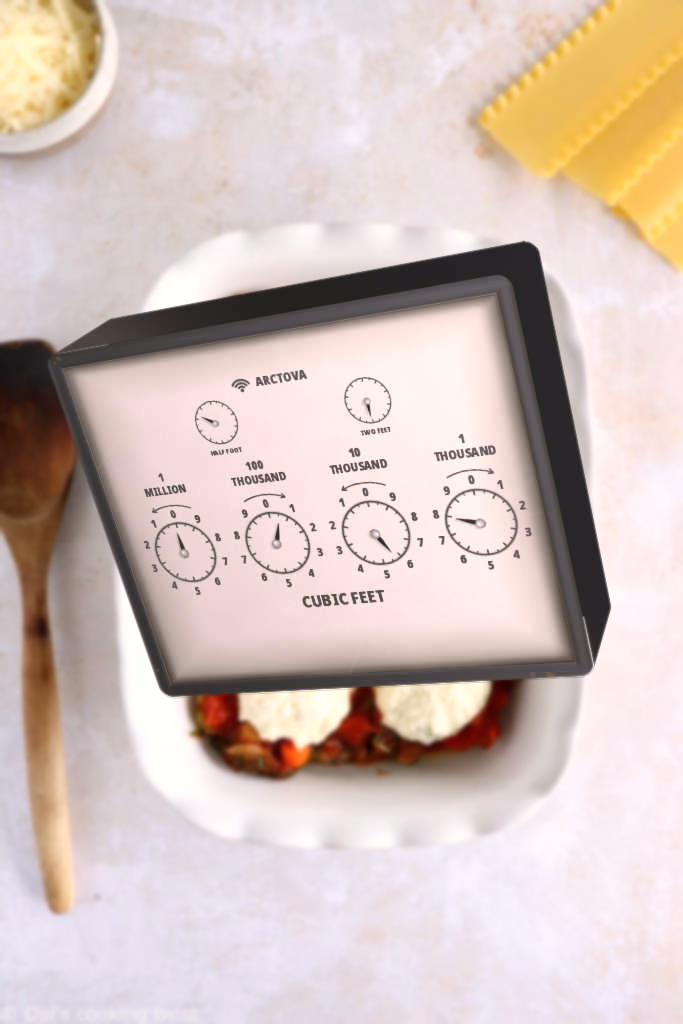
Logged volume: 5800 ft³
